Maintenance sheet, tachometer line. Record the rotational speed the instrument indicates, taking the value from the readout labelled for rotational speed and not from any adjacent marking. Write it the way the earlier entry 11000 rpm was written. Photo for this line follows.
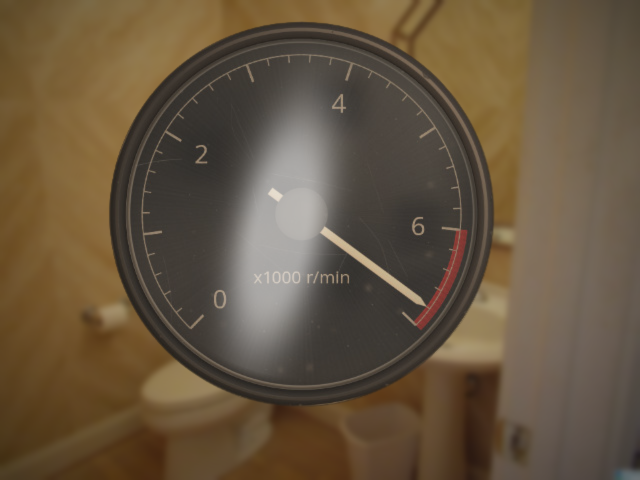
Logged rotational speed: 6800 rpm
